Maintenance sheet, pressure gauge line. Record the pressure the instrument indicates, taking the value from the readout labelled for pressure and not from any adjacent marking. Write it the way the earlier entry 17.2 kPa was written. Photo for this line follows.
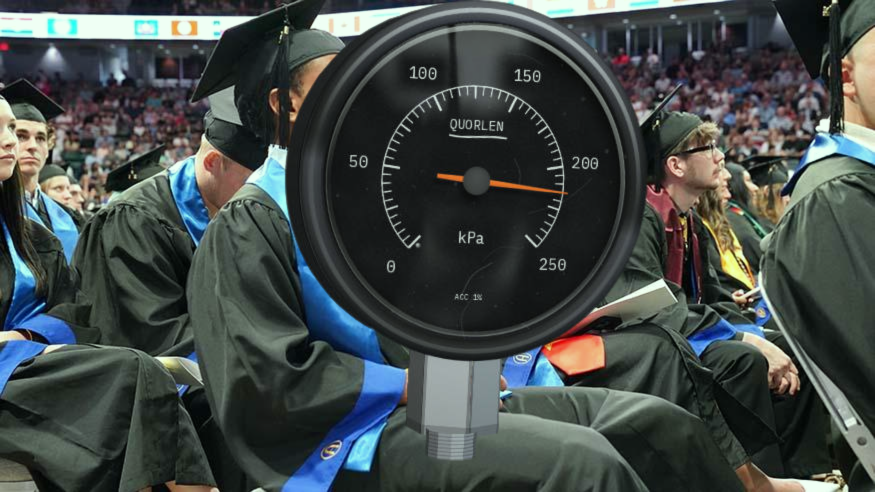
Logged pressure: 215 kPa
